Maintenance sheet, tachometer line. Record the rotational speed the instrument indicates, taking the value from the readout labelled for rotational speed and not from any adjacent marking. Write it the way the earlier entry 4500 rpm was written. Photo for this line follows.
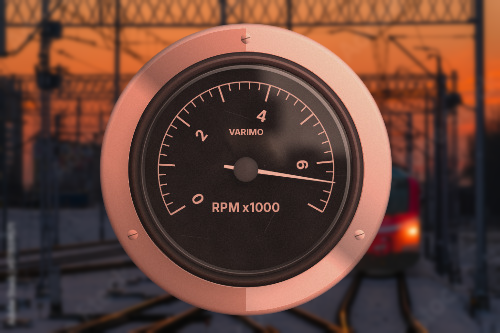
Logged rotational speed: 6400 rpm
